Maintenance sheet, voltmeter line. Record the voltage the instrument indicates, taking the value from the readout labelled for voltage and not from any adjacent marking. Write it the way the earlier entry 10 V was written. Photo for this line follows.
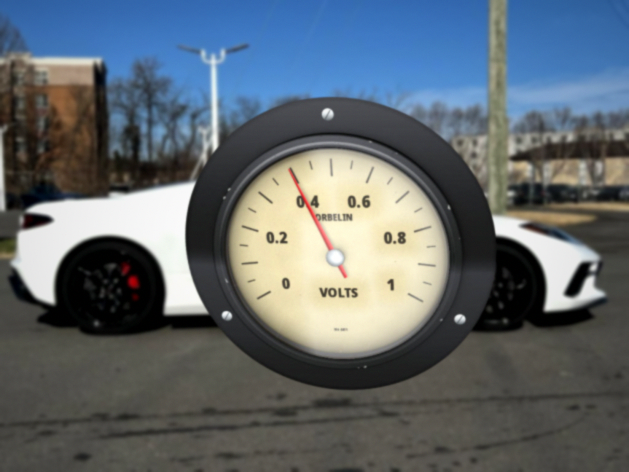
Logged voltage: 0.4 V
